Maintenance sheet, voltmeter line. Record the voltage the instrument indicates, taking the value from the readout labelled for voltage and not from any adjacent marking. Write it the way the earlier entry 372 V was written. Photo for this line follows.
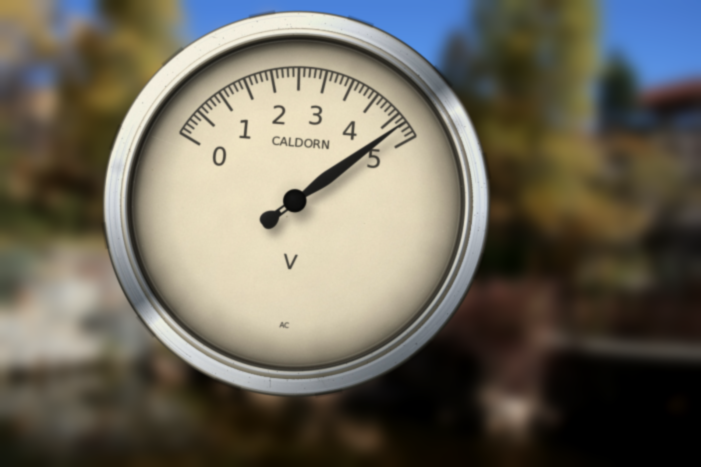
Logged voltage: 4.7 V
